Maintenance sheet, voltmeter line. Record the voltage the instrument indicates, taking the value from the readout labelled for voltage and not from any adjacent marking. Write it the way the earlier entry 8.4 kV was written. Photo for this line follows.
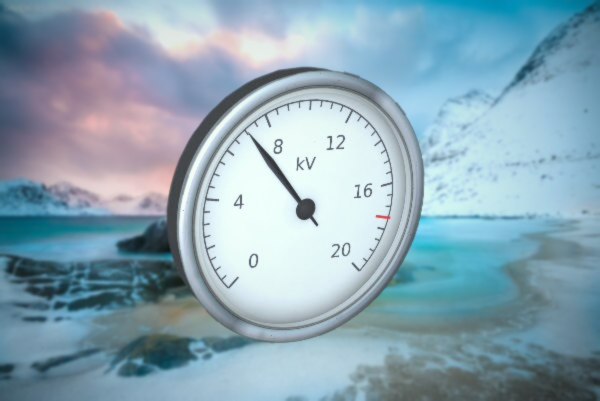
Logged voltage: 7 kV
